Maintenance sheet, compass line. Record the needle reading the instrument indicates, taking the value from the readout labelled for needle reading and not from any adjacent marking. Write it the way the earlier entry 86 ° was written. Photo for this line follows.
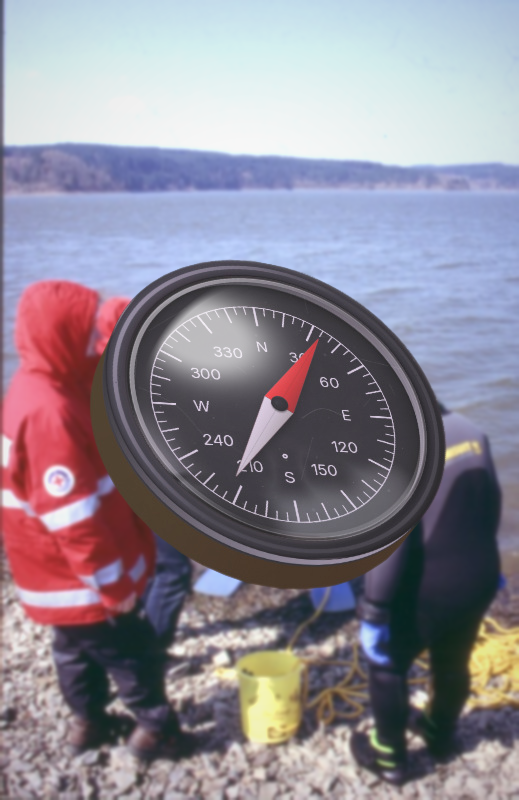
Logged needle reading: 35 °
